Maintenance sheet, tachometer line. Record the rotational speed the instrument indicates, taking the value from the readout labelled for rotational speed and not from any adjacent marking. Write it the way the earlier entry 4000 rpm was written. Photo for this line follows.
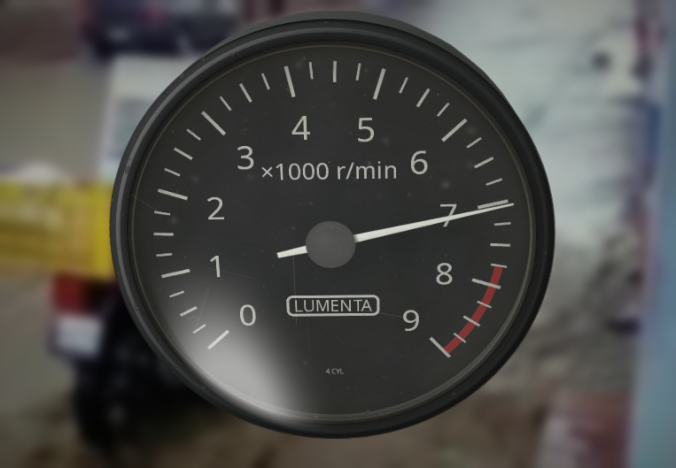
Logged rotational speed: 7000 rpm
